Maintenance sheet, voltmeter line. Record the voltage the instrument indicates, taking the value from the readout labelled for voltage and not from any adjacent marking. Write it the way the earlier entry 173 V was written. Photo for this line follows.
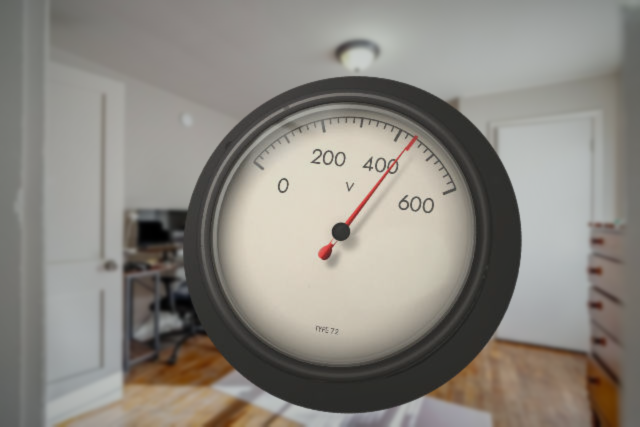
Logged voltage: 440 V
